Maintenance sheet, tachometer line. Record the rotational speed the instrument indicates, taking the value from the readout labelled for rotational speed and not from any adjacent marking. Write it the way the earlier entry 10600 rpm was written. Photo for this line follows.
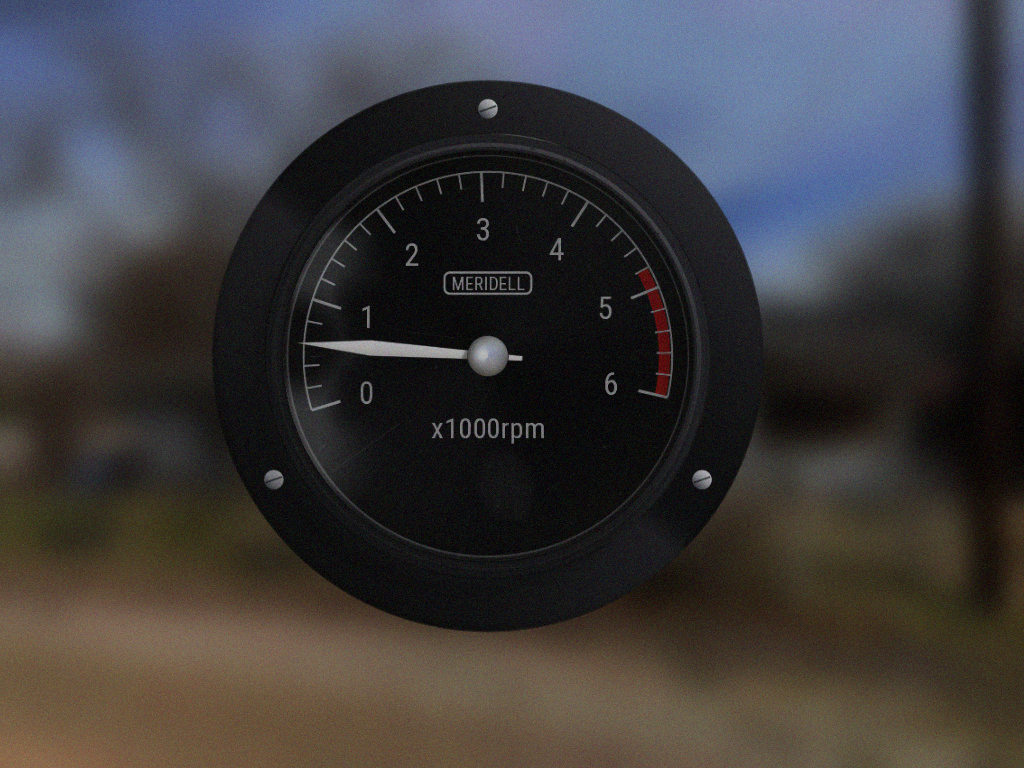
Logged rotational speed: 600 rpm
